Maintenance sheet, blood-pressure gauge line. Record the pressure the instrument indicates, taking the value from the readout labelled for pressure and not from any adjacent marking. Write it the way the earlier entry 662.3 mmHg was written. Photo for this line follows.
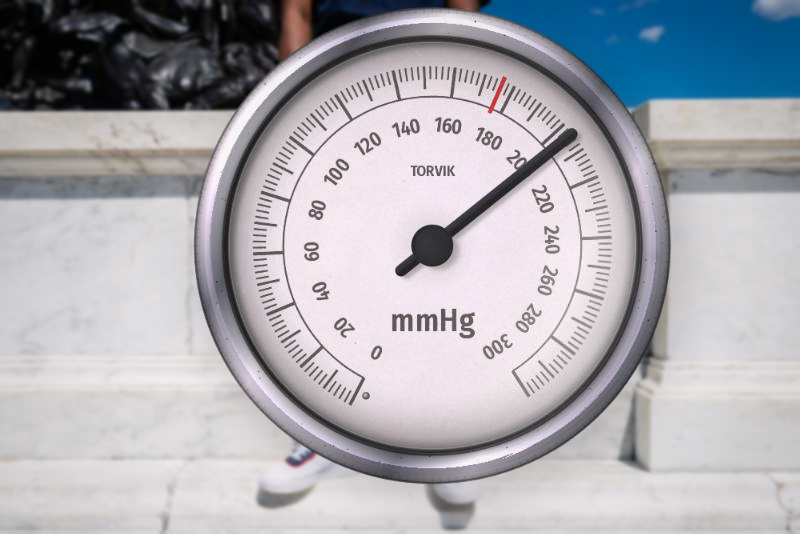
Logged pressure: 204 mmHg
